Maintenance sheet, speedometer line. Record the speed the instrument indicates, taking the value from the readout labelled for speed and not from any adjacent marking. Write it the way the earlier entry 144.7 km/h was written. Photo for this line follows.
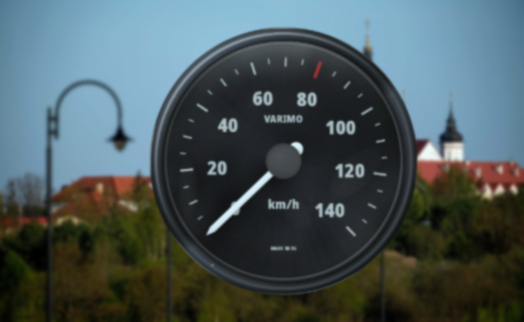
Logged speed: 0 km/h
